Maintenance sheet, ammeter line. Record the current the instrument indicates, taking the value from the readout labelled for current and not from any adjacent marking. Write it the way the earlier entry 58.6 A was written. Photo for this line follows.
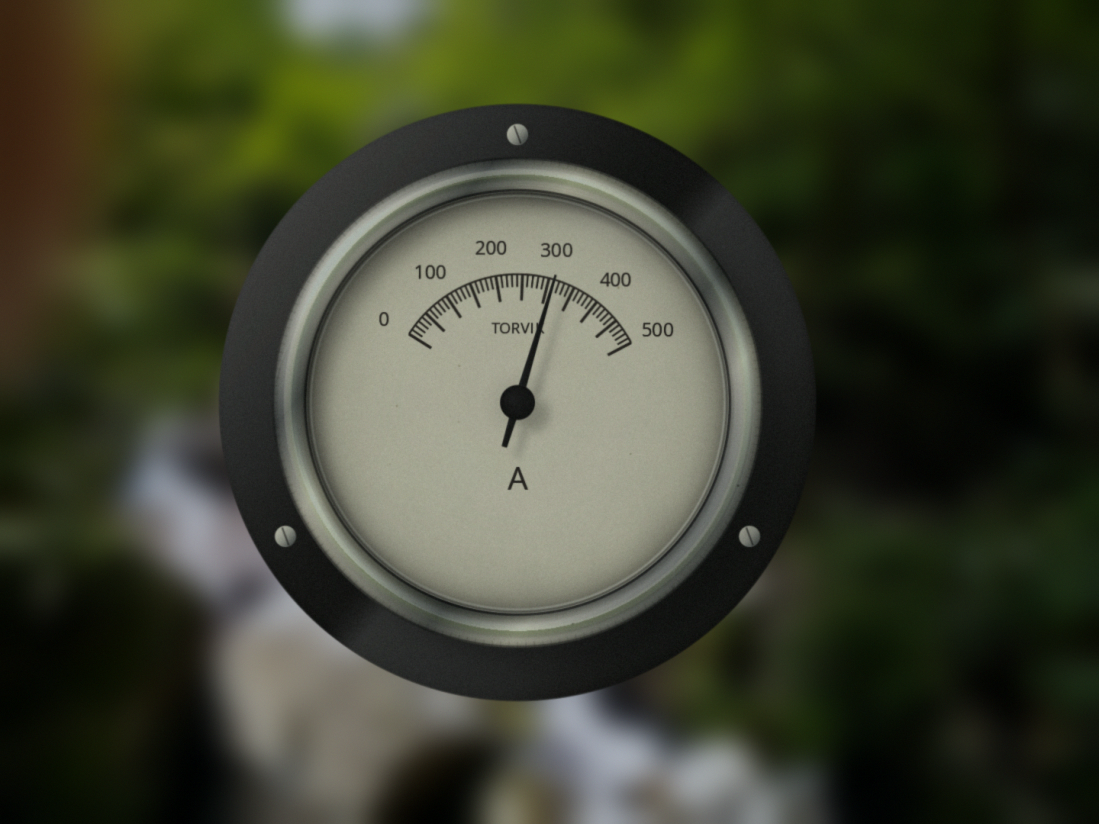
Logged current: 310 A
